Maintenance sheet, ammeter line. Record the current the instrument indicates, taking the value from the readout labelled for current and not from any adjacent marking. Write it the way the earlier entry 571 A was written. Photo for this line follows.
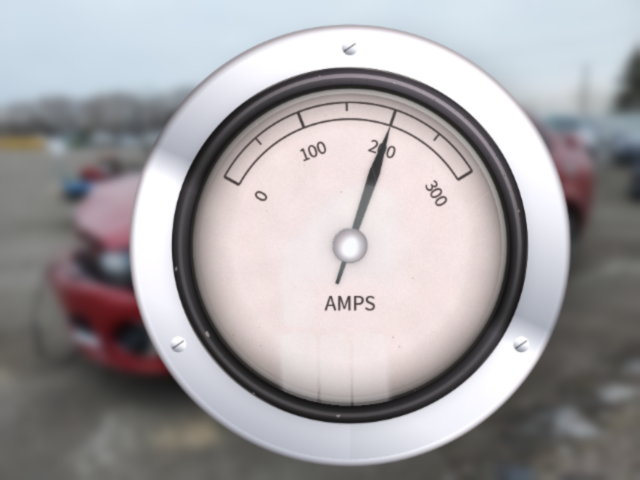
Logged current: 200 A
